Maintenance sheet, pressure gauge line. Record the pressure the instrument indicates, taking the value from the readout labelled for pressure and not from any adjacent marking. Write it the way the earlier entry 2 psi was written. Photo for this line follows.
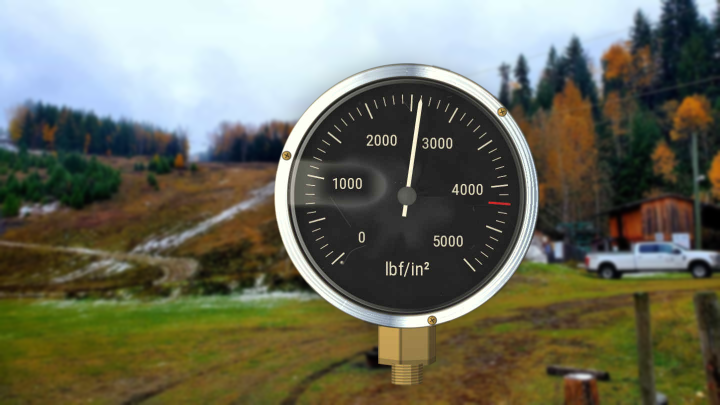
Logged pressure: 2600 psi
